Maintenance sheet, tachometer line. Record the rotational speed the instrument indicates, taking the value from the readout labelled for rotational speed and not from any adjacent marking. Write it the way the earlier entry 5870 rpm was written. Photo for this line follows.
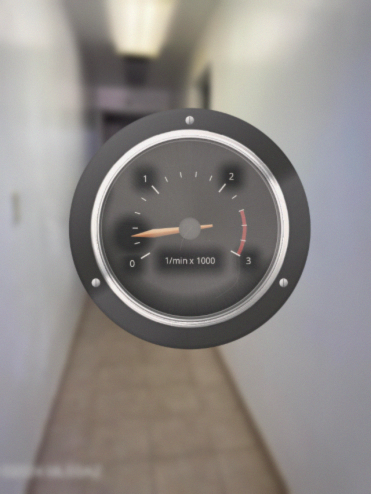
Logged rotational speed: 300 rpm
